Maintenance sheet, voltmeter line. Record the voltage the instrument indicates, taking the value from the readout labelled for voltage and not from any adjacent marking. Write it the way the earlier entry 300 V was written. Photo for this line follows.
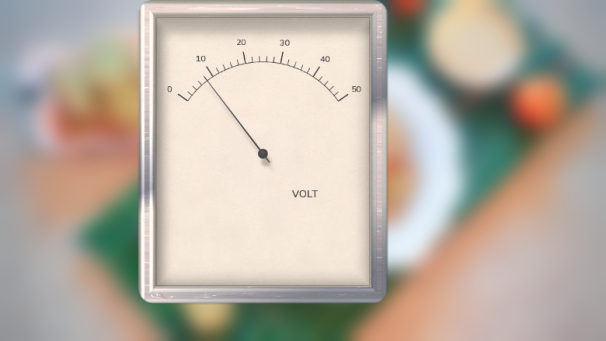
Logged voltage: 8 V
